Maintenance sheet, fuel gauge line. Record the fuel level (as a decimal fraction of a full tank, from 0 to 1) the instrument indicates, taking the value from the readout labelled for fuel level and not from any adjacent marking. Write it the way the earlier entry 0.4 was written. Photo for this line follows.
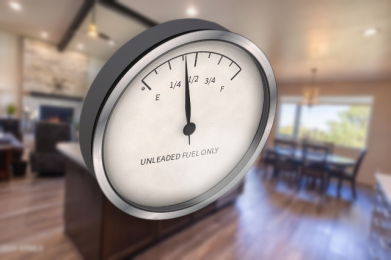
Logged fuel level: 0.375
